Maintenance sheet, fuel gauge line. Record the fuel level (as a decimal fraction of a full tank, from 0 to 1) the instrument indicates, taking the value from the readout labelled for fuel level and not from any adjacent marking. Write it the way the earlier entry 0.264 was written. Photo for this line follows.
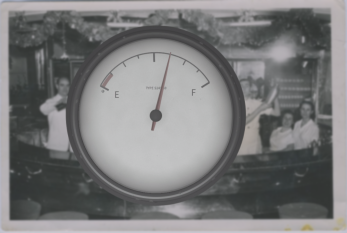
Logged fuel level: 0.625
